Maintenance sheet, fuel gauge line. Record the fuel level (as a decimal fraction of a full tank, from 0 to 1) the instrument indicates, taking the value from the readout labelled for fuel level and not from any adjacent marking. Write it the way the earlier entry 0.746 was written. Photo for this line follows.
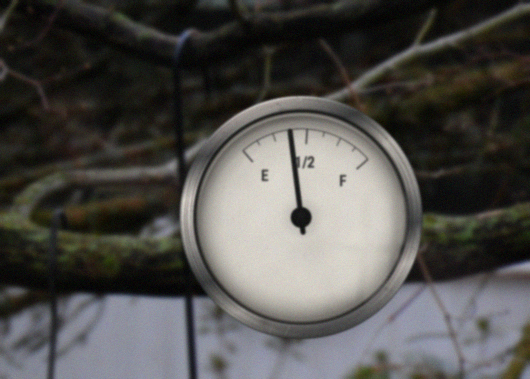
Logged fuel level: 0.375
